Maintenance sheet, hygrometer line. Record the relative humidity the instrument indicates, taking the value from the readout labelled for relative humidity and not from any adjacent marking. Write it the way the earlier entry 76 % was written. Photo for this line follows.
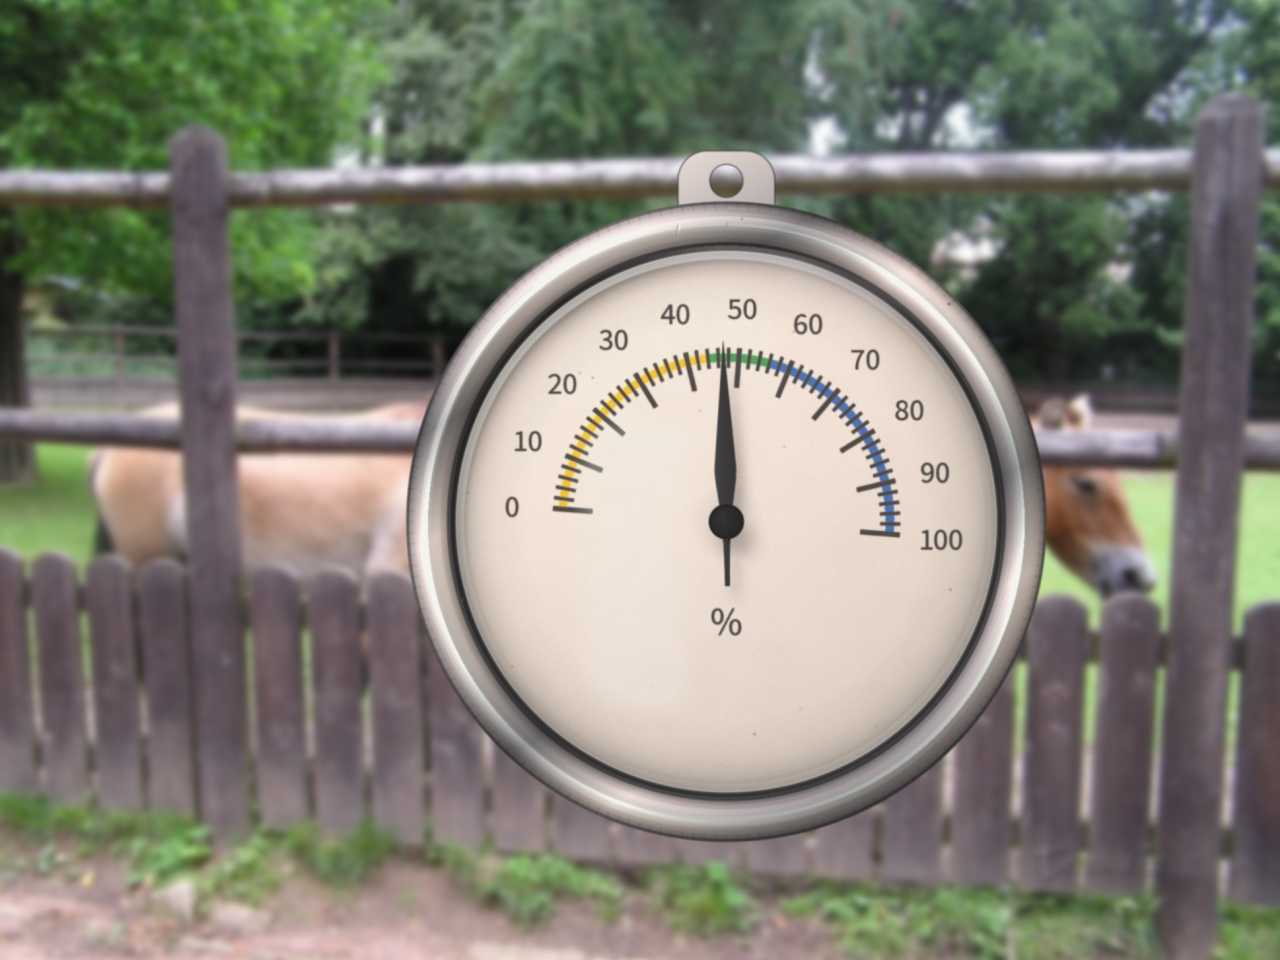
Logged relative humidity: 47 %
